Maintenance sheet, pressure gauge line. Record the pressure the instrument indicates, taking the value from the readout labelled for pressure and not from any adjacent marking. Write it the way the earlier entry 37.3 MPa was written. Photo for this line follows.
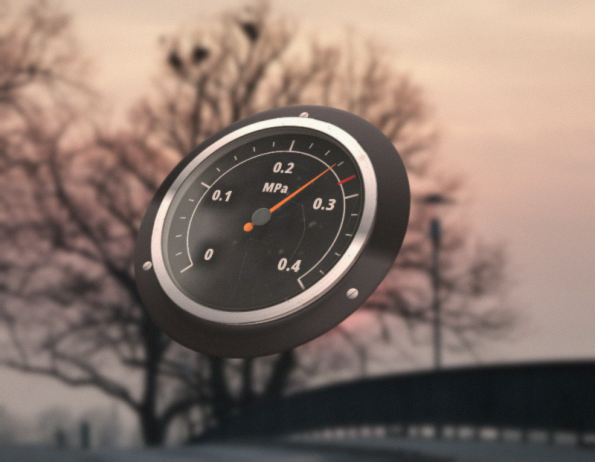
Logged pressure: 0.26 MPa
